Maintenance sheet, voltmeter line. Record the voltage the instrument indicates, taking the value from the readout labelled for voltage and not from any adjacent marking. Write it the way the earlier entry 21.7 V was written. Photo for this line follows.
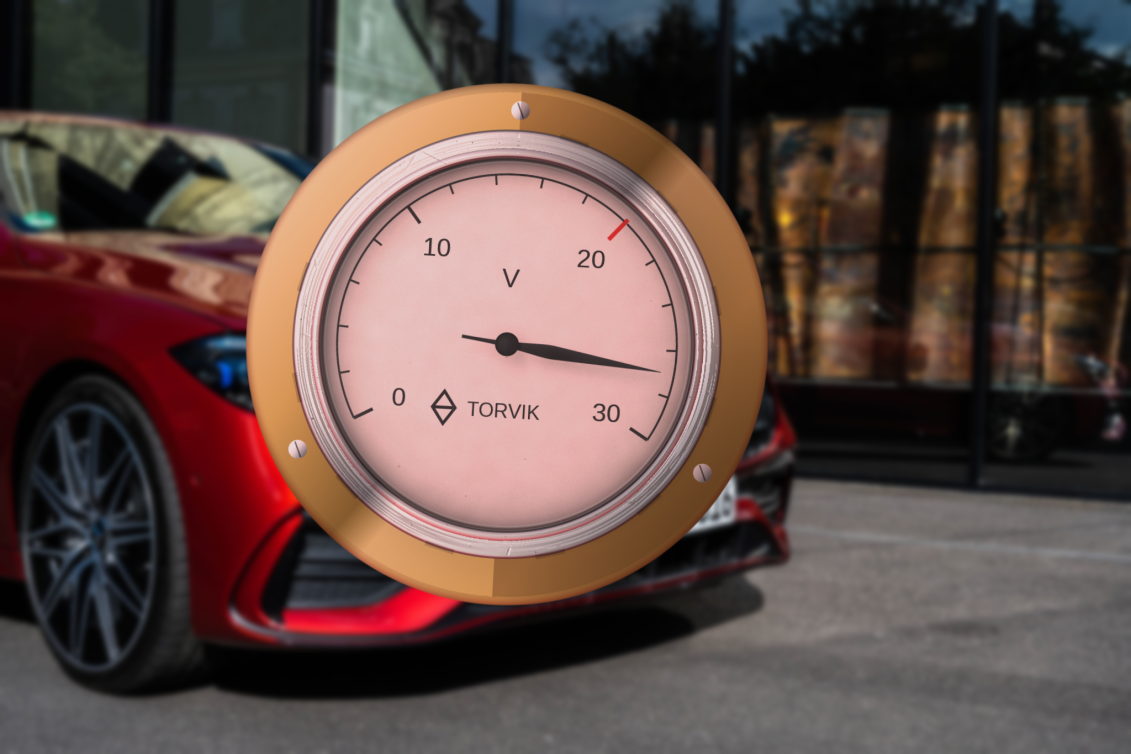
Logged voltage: 27 V
